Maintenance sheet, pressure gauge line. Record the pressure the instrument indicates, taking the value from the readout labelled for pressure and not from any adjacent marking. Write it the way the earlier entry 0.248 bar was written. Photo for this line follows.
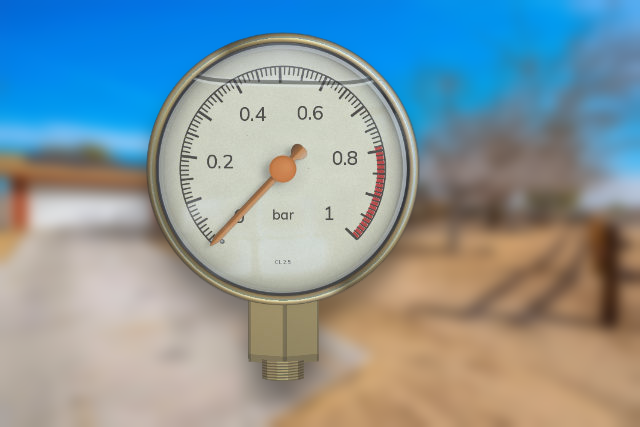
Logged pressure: 0 bar
